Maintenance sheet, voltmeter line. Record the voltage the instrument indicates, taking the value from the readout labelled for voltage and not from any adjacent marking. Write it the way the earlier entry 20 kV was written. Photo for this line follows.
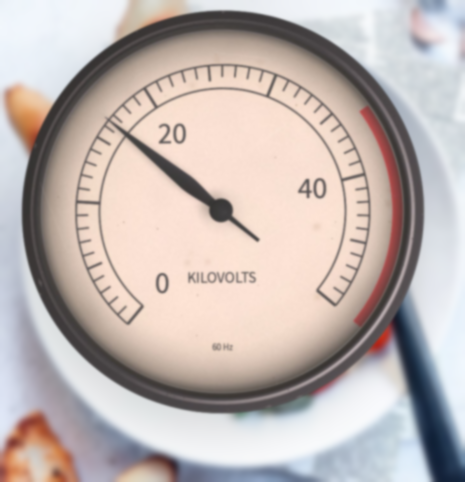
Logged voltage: 16.5 kV
